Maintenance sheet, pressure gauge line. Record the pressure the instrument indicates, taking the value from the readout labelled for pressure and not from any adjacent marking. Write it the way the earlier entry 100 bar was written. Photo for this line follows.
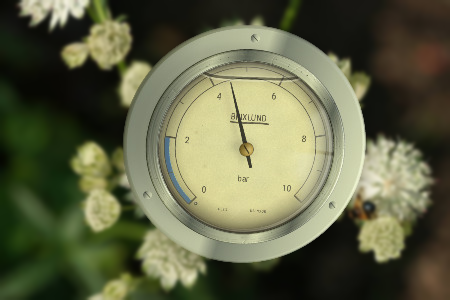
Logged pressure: 4.5 bar
